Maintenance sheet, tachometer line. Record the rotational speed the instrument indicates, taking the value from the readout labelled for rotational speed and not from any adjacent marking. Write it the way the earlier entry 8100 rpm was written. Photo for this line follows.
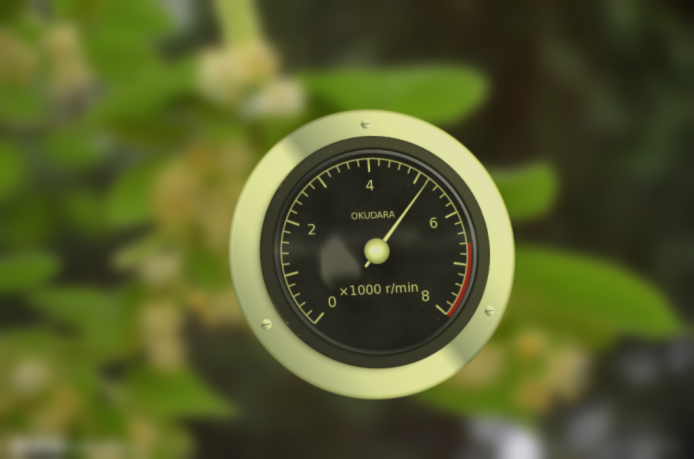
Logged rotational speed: 5200 rpm
